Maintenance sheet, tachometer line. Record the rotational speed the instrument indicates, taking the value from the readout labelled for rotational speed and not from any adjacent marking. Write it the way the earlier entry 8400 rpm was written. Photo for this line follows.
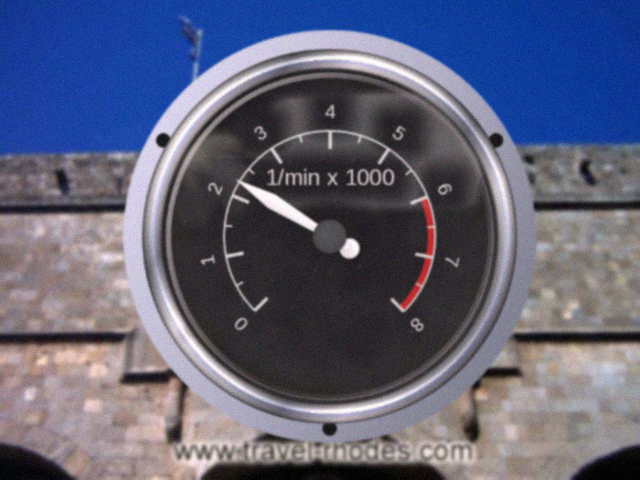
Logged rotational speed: 2250 rpm
